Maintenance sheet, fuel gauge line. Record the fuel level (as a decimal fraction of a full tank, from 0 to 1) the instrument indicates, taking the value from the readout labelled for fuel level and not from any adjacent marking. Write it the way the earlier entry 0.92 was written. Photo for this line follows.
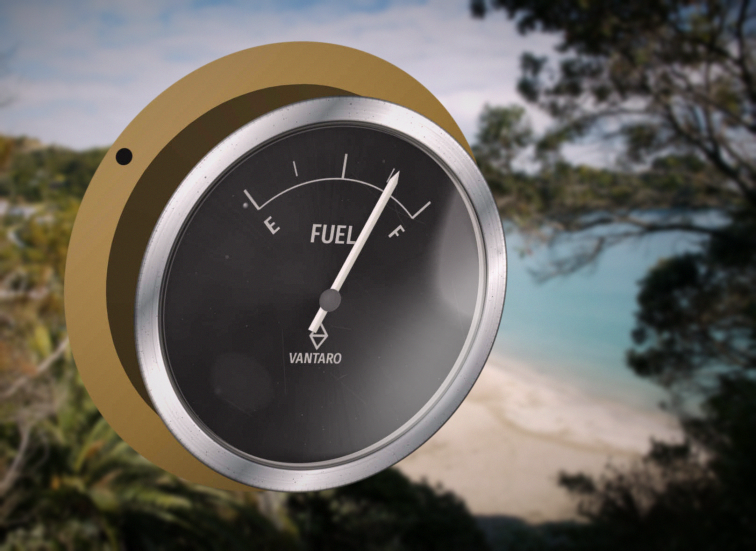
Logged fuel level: 0.75
